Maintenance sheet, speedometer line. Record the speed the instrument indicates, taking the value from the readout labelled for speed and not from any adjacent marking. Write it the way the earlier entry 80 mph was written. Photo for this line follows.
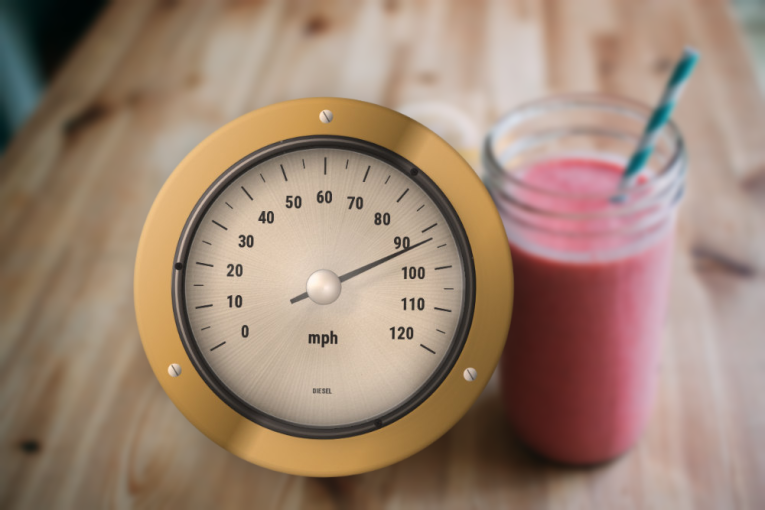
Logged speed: 92.5 mph
